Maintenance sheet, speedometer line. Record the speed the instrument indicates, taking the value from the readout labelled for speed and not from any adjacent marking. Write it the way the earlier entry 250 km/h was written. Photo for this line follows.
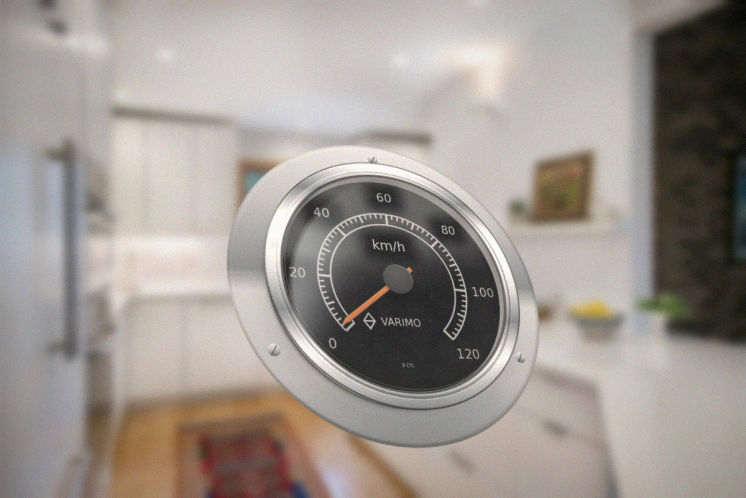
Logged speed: 2 km/h
